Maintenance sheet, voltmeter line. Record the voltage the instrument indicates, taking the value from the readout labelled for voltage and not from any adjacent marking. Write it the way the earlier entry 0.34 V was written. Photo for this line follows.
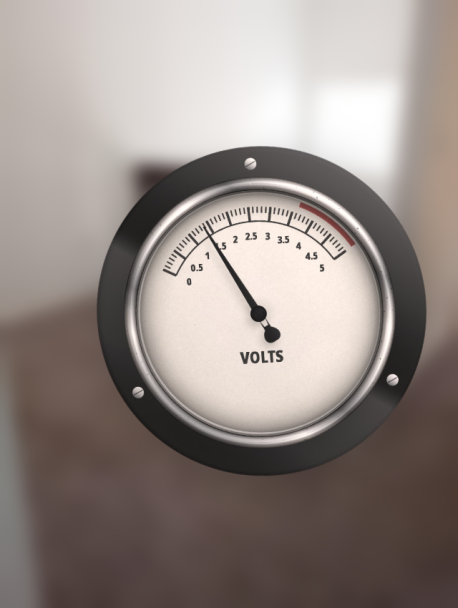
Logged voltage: 1.4 V
